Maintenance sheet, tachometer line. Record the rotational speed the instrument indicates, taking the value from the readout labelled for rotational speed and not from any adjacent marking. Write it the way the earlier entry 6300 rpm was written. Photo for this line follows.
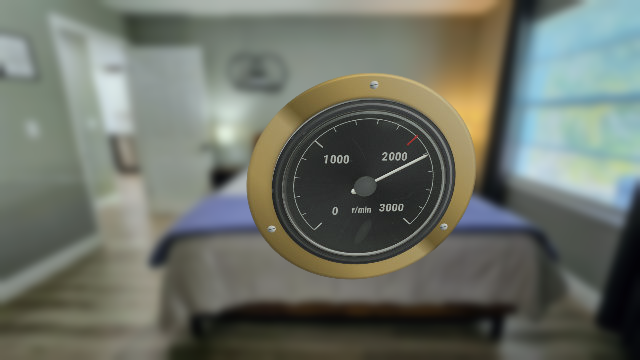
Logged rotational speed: 2200 rpm
